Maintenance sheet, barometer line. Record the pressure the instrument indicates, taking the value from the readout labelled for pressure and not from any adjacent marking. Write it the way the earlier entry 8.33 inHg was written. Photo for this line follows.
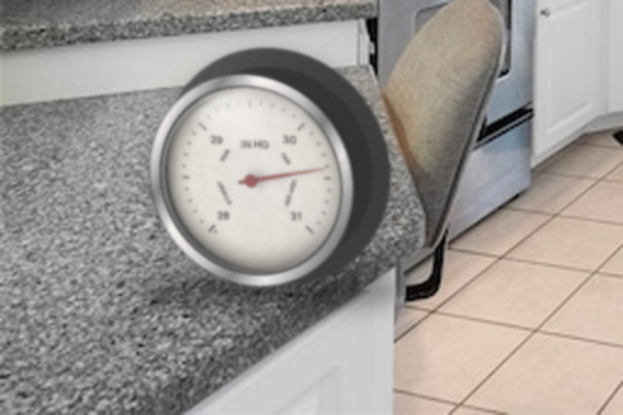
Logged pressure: 30.4 inHg
